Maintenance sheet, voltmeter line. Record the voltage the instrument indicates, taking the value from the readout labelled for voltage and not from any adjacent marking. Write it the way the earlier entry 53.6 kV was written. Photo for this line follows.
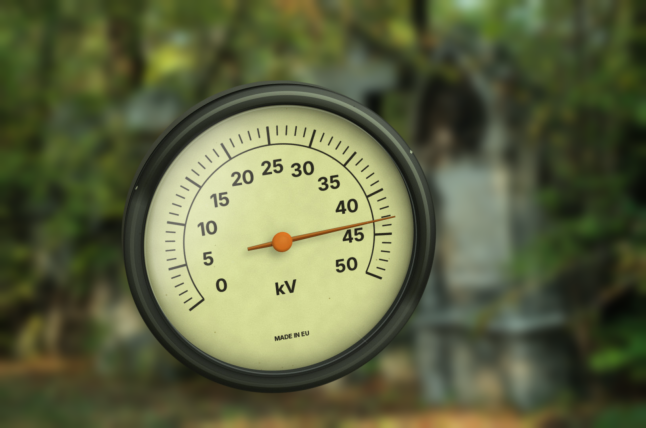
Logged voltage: 43 kV
